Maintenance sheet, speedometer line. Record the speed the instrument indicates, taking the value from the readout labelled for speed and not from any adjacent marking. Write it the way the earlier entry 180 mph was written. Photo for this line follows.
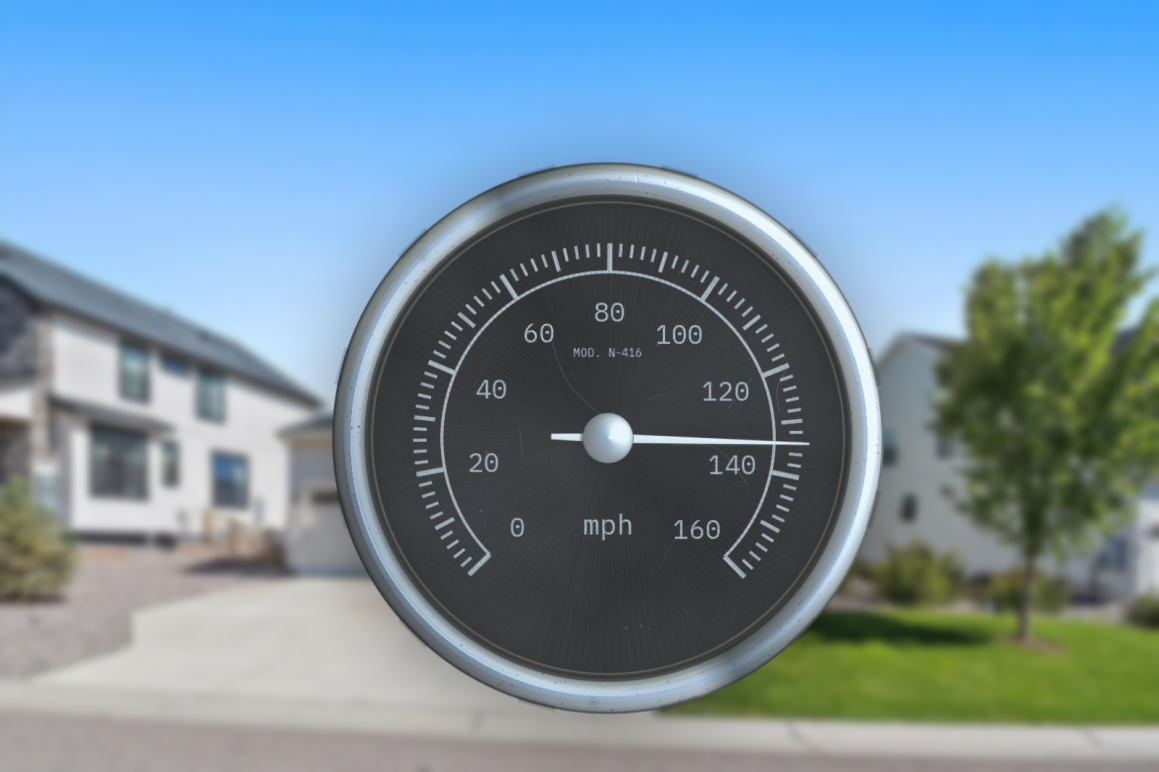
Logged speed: 134 mph
